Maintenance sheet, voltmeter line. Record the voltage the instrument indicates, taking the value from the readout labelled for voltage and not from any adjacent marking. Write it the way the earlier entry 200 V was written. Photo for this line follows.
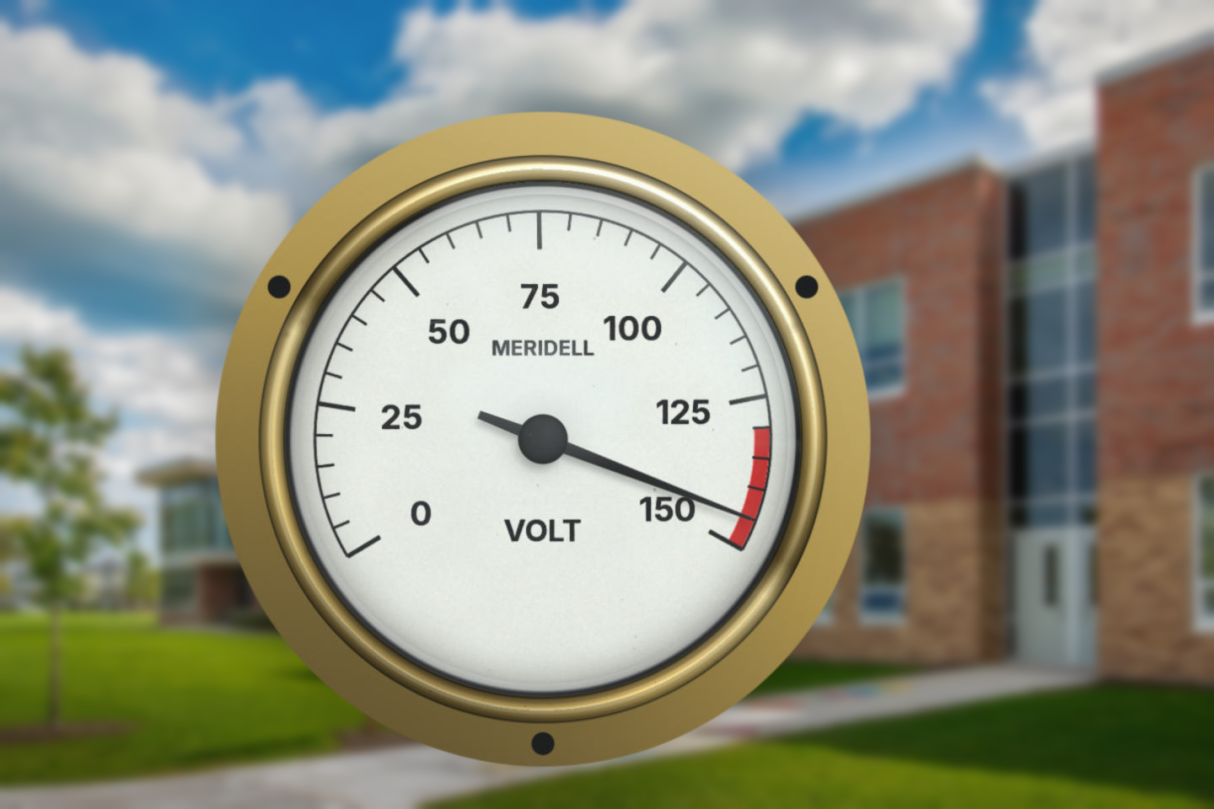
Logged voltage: 145 V
